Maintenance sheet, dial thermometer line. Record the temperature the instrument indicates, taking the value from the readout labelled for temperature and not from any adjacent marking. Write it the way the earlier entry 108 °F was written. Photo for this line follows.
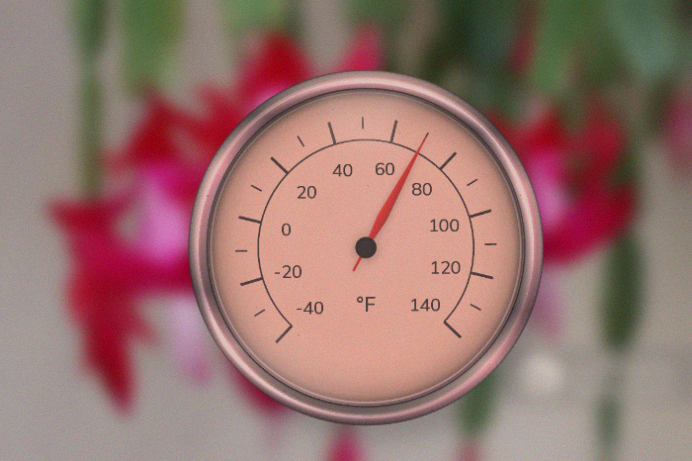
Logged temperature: 70 °F
